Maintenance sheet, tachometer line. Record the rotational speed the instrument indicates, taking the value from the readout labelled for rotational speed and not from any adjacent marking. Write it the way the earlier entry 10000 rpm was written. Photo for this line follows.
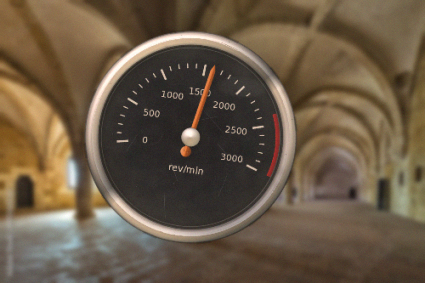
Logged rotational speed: 1600 rpm
